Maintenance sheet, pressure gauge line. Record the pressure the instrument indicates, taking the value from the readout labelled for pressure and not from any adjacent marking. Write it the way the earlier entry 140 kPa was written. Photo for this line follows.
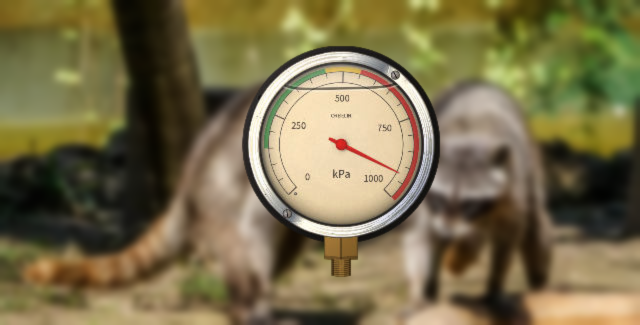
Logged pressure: 925 kPa
